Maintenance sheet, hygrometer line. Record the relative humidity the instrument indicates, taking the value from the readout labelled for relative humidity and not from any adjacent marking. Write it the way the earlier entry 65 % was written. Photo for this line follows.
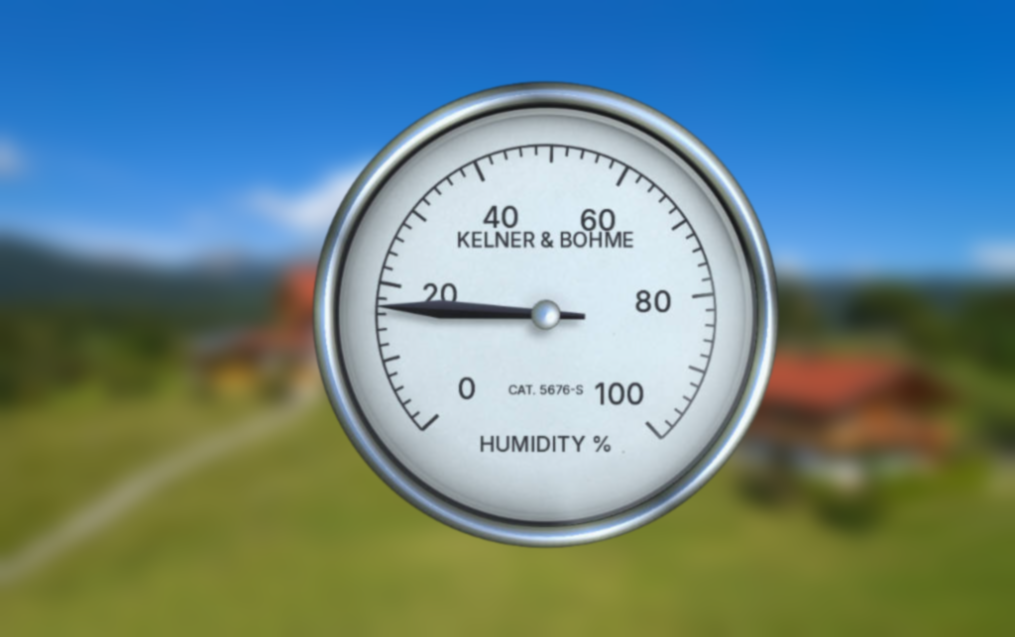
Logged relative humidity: 17 %
